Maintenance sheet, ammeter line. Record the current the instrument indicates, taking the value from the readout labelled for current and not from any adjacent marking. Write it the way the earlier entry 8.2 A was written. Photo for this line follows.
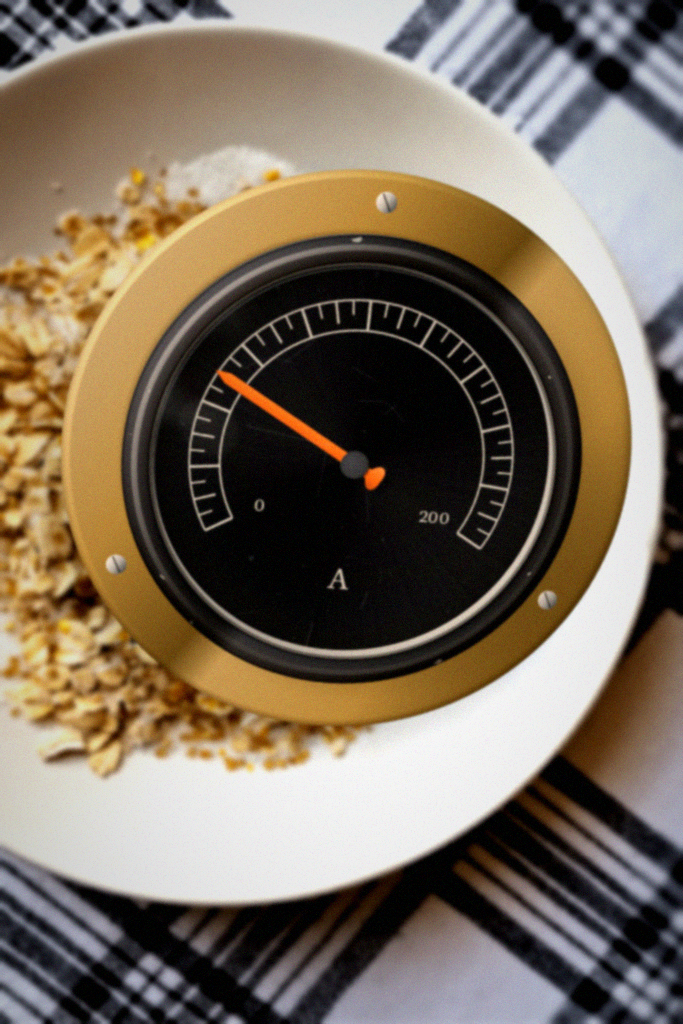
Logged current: 50 A
